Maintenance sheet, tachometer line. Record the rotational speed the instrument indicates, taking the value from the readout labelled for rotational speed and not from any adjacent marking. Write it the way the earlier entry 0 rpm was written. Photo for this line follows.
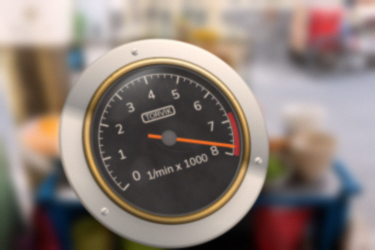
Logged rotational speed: 7800 rpm
